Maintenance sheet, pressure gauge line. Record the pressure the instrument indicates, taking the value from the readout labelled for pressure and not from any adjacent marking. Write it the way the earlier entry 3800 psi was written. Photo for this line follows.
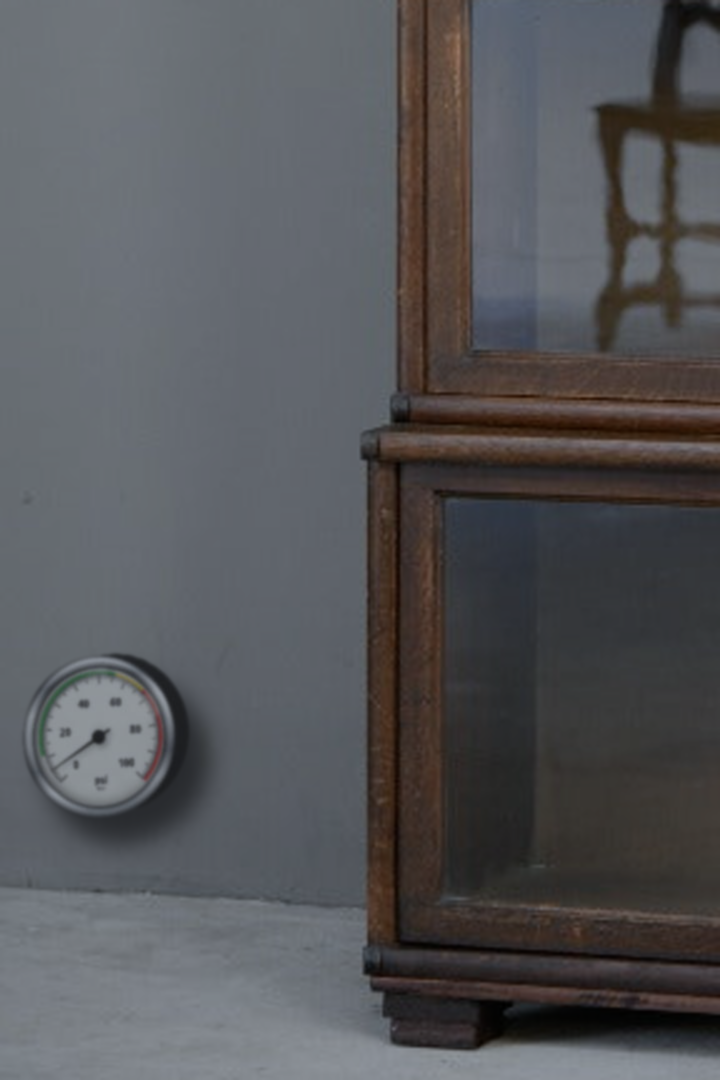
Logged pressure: 5 psi
